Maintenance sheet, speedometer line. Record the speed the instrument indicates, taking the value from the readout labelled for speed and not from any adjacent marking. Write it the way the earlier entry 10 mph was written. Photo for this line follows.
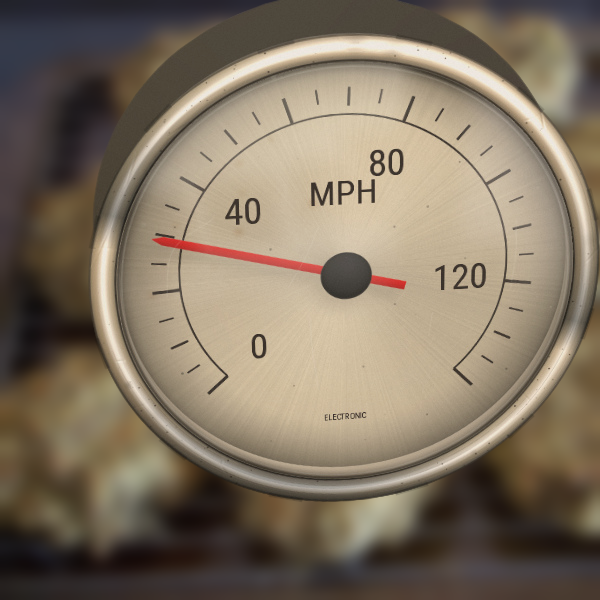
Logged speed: 30 mph
